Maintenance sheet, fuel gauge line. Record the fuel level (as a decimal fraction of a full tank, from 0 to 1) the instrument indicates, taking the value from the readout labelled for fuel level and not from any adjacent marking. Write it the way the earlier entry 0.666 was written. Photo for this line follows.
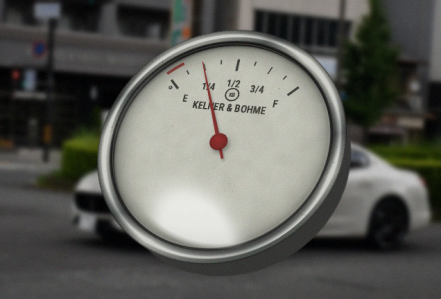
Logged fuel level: 0.25
